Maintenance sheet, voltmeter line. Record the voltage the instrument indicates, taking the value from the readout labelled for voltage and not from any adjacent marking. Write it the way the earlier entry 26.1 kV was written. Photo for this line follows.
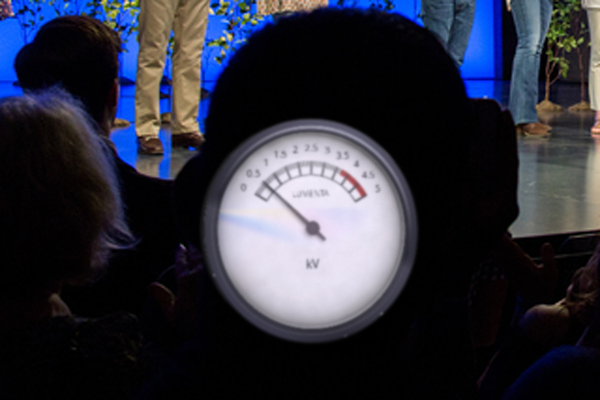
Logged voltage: 0.5 kV
